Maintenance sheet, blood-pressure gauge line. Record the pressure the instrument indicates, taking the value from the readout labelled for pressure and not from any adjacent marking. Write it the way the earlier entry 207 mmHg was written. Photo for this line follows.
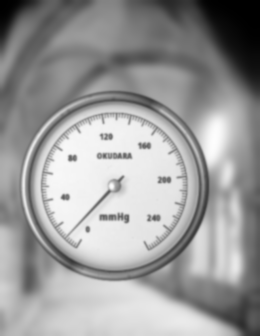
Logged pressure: 10 mmHg
